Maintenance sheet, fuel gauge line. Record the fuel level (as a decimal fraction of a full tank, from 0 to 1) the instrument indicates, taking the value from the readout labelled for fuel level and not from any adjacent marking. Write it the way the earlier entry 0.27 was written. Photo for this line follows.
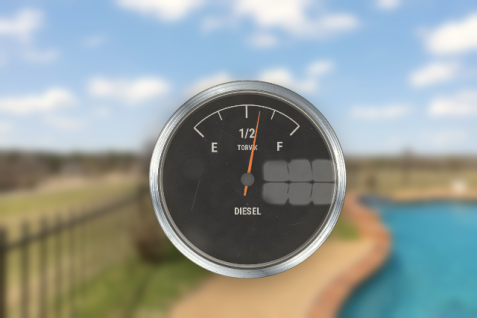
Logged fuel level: 0.625
